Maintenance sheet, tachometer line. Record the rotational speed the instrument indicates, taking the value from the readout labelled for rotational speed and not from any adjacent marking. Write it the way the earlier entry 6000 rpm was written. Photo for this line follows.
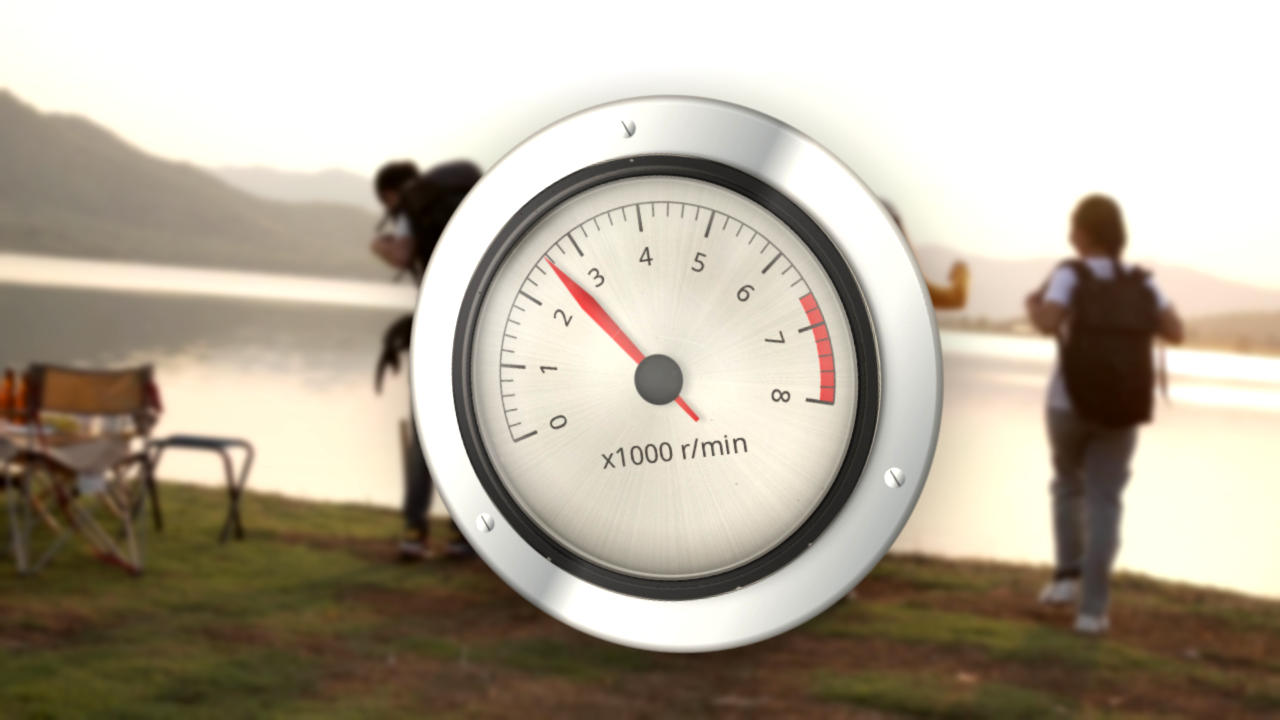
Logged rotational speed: 2600 rpm
